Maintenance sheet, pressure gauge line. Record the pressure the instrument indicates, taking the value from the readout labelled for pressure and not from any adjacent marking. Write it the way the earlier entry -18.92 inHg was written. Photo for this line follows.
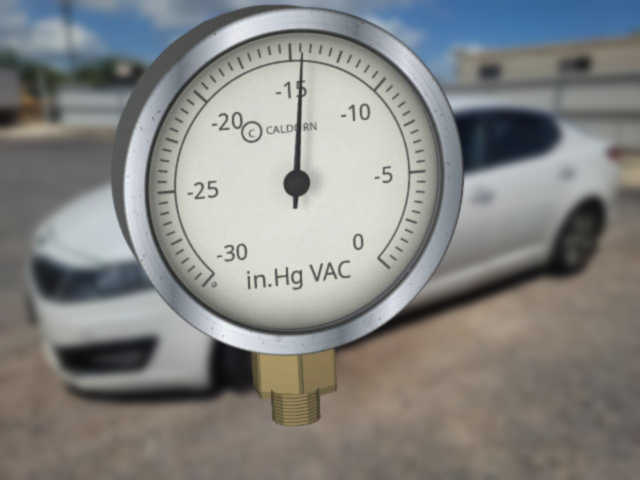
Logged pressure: -14.5 inHg
